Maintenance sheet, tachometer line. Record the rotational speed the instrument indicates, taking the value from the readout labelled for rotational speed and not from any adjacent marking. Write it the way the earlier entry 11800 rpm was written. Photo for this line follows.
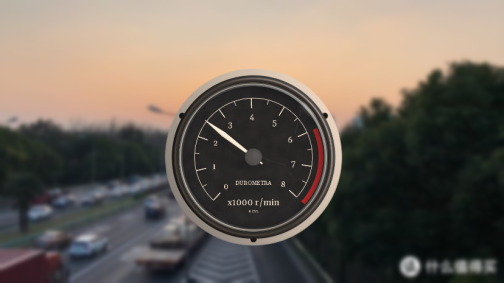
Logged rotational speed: 2500 rpm
